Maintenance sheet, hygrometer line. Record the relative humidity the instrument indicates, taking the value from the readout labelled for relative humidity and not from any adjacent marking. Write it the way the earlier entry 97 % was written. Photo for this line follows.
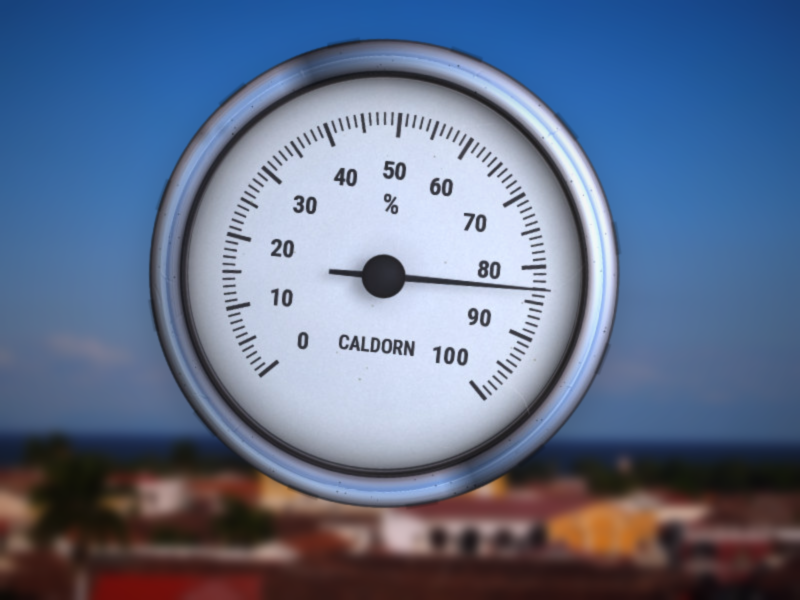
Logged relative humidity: 83 %
